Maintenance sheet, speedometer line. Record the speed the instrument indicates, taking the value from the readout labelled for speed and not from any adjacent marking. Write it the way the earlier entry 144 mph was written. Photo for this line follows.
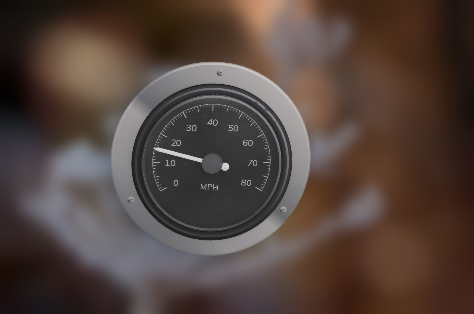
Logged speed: 15 mph
